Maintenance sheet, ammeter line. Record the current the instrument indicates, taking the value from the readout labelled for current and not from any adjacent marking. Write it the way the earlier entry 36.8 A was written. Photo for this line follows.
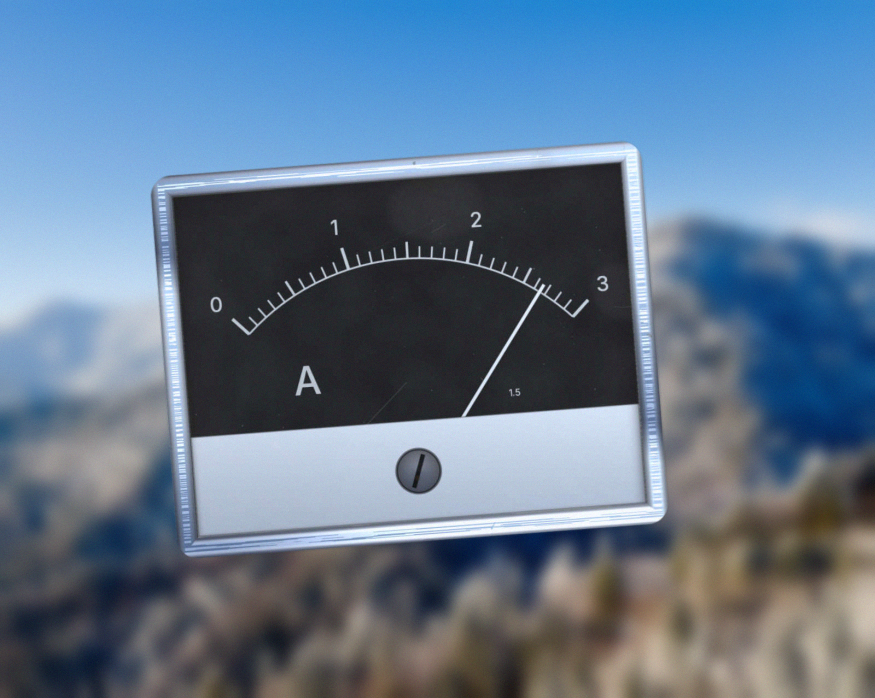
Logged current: 2.65 A
